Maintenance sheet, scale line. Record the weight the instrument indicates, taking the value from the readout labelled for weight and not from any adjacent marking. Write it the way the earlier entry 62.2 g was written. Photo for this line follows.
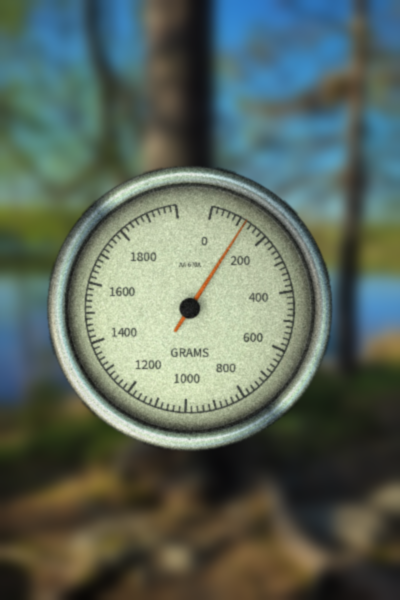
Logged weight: 120 g
